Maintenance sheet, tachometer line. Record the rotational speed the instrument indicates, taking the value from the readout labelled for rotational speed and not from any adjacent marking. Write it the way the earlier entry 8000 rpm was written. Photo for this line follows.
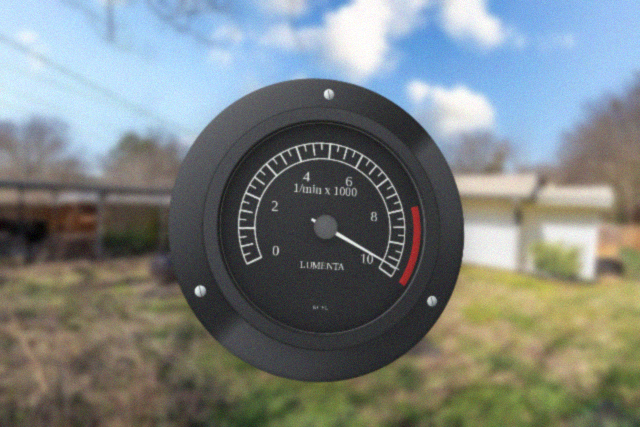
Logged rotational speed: 9750 rpm
